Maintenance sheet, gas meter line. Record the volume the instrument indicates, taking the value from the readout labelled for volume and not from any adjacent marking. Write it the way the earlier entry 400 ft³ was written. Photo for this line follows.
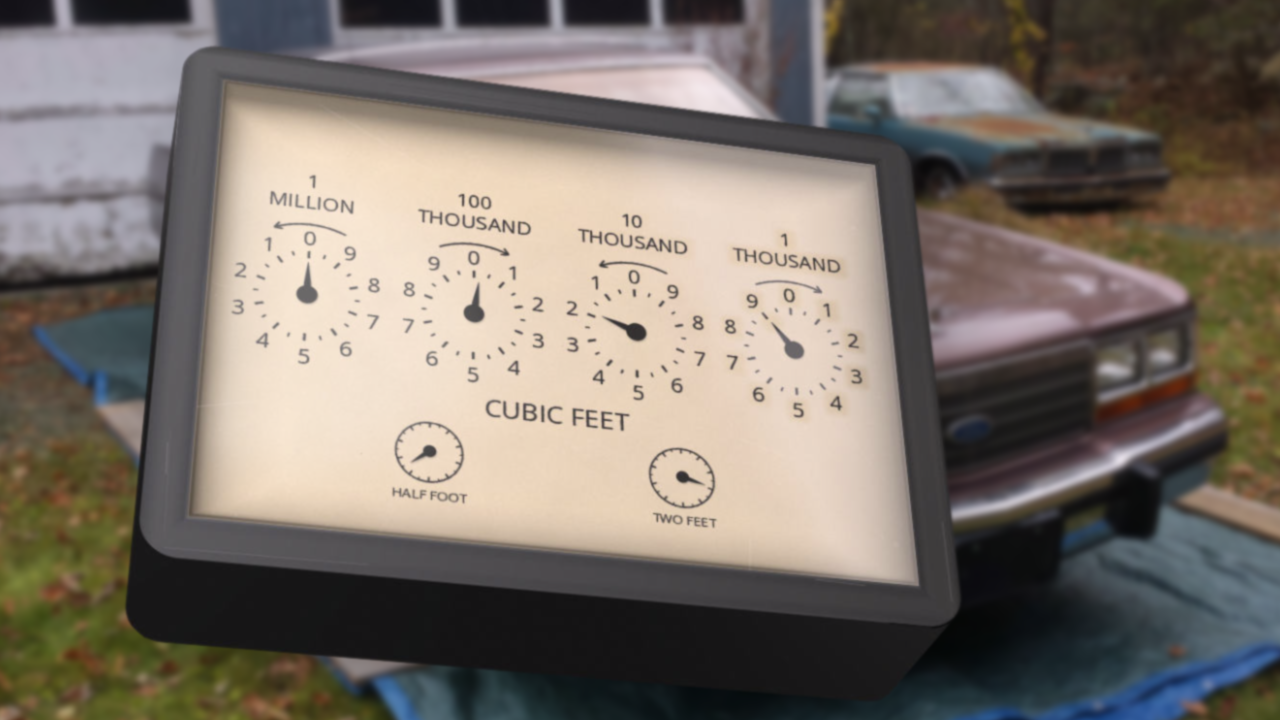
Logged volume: 1900 ft³
